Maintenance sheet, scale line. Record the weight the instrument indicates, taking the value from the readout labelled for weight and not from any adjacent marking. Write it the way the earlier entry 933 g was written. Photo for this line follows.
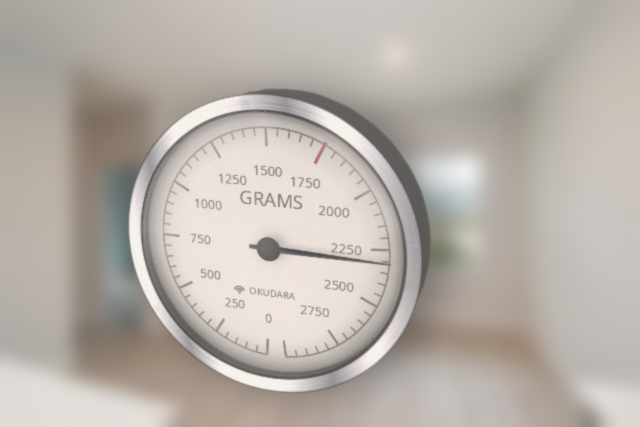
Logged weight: 2300 g
